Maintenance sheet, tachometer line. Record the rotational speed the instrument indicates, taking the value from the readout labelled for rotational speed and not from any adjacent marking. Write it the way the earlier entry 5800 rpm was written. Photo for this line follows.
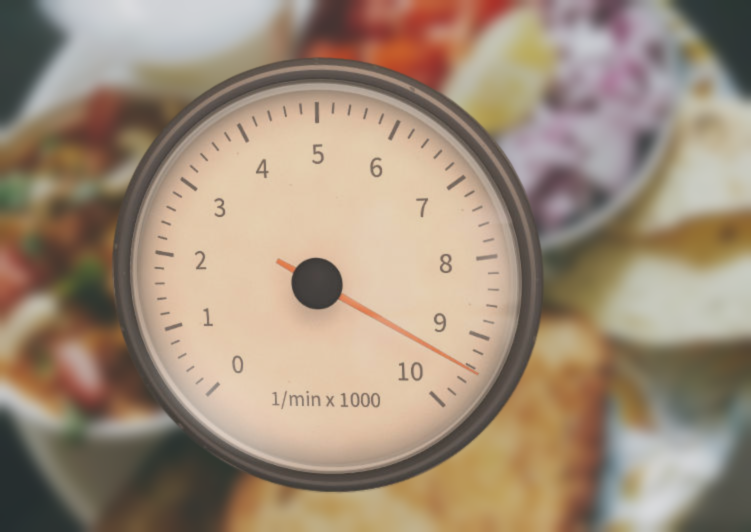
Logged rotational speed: 9400 rpm
